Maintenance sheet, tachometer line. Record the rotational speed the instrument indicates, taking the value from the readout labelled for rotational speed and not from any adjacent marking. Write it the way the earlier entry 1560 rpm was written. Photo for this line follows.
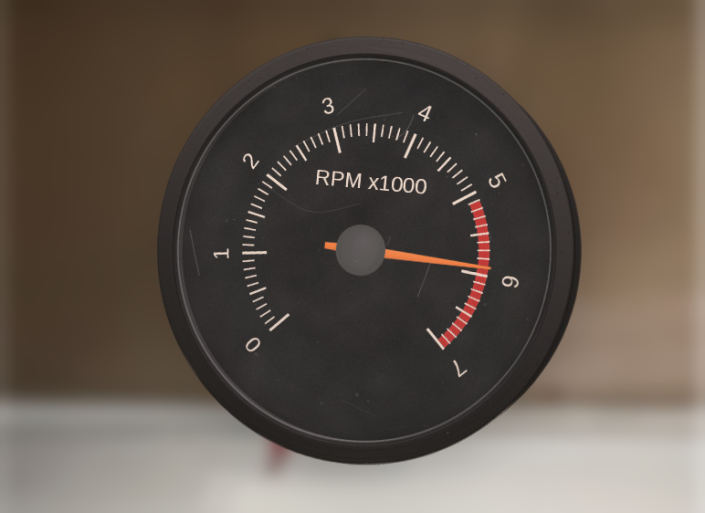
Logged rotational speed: 5900 rpm
